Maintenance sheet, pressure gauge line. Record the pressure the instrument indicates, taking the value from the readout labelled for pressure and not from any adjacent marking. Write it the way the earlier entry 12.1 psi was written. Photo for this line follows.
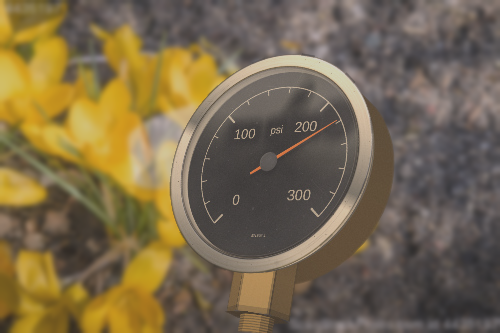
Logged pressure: 220 psi
